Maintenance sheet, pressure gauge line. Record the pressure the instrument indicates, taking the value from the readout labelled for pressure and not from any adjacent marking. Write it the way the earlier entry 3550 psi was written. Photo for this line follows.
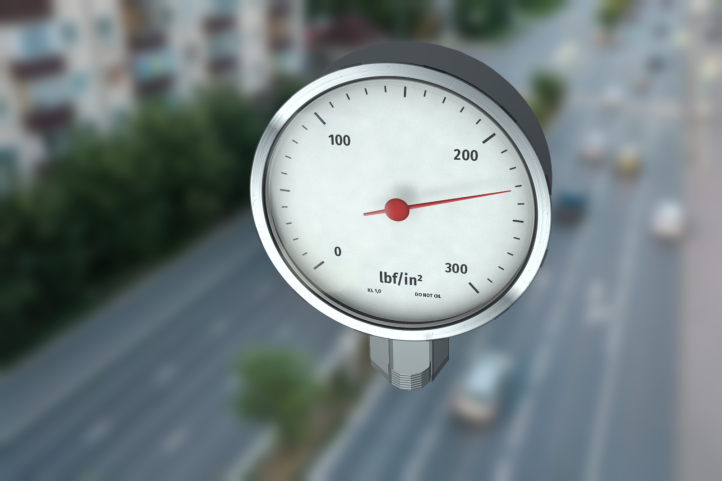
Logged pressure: 230 psi
